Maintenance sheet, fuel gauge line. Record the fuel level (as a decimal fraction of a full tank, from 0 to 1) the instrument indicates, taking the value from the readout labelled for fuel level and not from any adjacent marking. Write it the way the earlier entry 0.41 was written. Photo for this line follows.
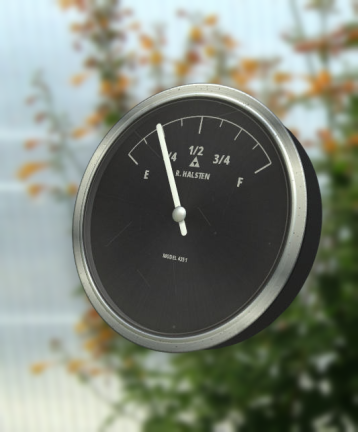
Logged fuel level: 0.25
